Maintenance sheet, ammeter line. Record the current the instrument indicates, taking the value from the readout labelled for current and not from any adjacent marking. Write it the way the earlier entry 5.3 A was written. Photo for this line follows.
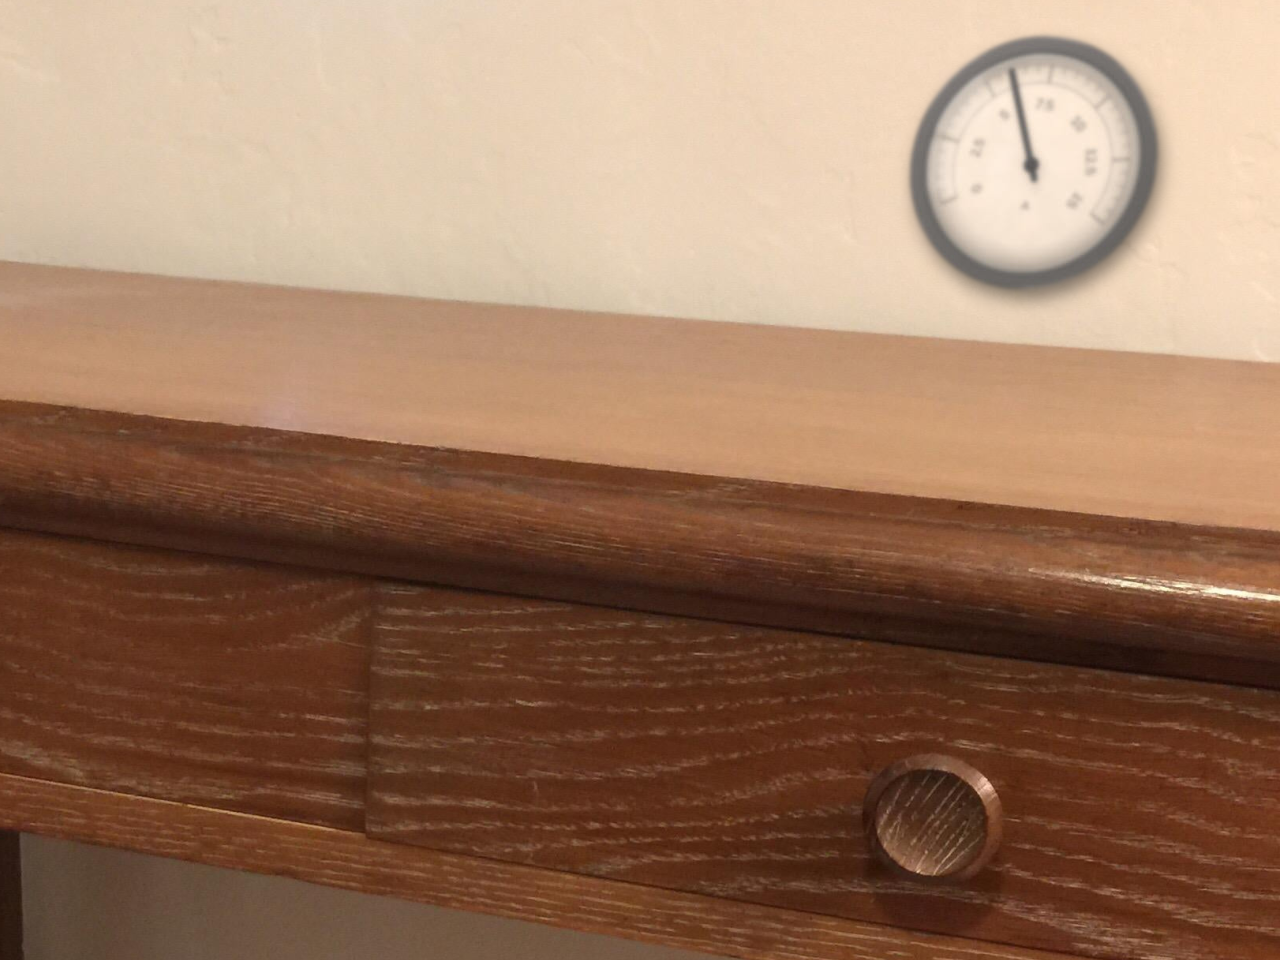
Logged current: 6 A
